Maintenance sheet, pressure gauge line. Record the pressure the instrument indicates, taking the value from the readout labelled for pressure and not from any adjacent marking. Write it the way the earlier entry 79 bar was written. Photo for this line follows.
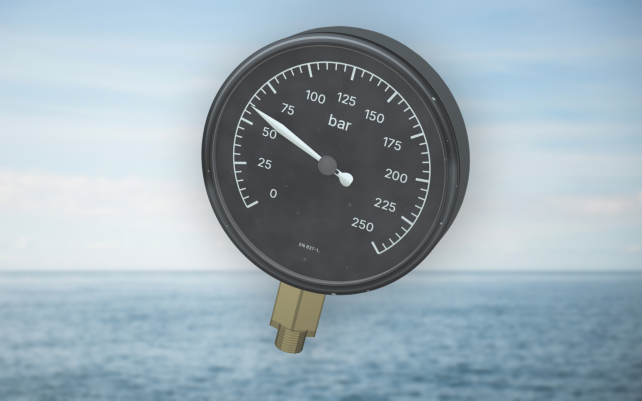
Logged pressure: 60 bar
